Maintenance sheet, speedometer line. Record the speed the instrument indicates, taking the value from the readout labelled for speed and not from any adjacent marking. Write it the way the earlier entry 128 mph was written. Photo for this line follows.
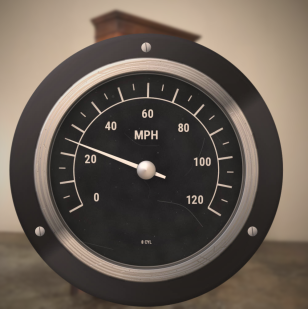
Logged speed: 25 mph
